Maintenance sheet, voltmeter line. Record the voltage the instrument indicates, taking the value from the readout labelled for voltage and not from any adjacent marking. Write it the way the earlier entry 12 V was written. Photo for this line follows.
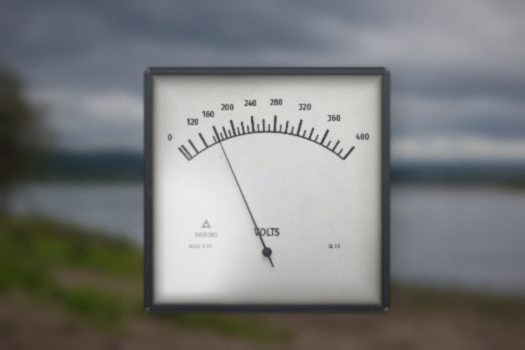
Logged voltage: 160 V
